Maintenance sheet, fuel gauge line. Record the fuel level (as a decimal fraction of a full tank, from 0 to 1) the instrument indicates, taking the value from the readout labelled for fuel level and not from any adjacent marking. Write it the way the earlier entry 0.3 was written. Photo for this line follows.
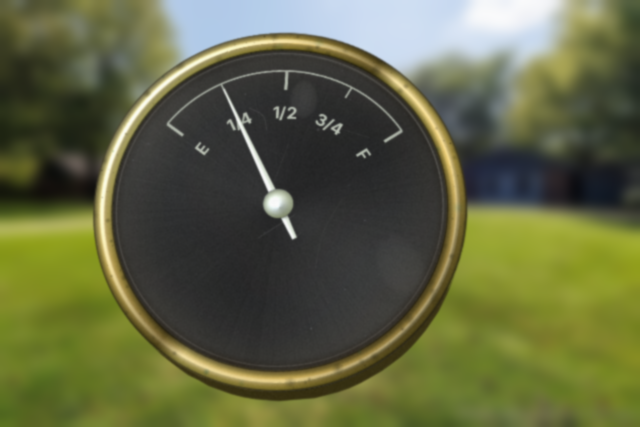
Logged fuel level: 0.25
